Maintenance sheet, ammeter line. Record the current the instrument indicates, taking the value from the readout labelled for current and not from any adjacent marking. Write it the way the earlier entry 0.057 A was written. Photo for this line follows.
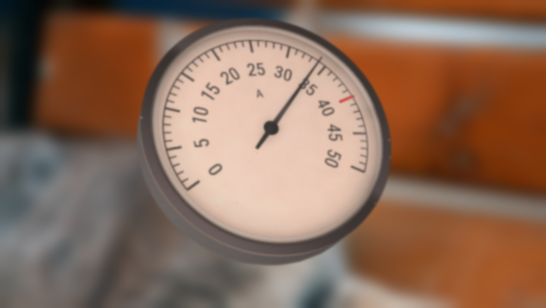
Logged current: 34 A
